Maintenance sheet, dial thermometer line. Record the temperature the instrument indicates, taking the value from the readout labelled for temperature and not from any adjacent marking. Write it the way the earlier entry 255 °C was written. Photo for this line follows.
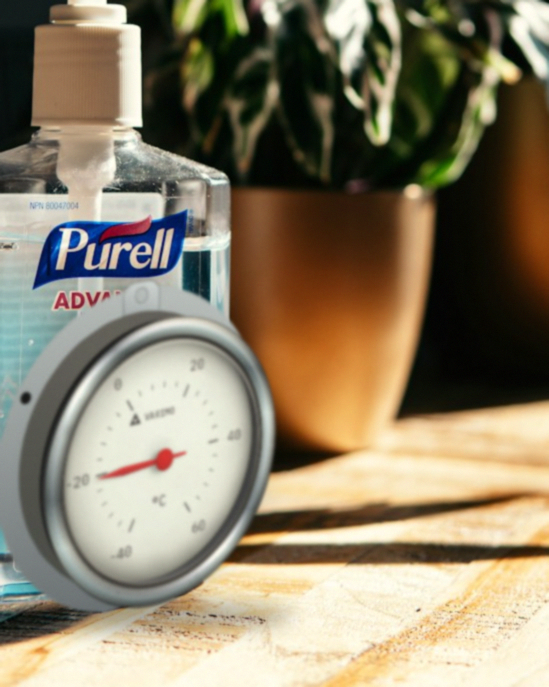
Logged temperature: -20 °C
